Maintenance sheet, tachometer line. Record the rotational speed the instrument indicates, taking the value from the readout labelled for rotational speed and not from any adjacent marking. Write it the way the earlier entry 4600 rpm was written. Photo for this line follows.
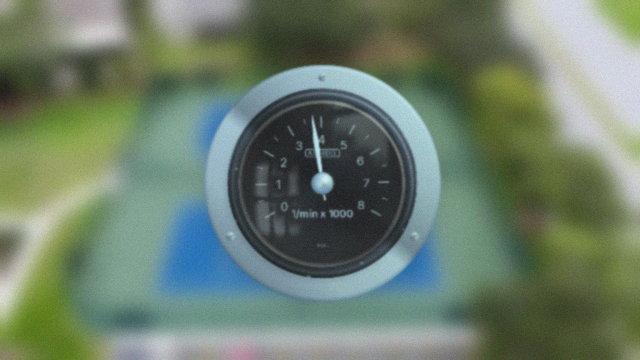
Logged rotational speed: 3750 rpm
